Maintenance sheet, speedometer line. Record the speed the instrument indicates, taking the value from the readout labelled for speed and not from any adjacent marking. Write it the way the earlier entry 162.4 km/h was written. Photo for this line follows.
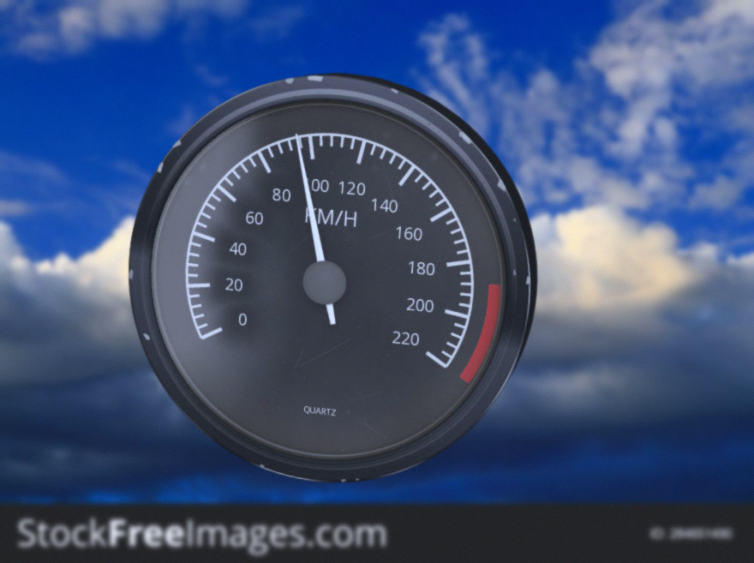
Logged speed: 96 km/h
